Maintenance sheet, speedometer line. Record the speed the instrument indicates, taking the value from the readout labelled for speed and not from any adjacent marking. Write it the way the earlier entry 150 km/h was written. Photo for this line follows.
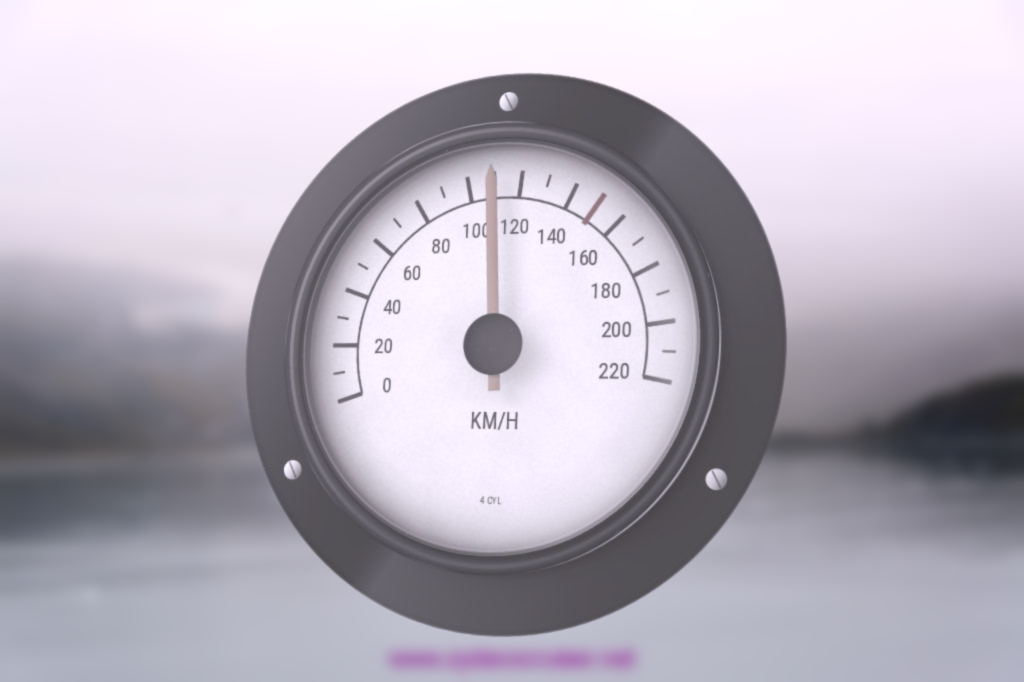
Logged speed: 110 km/h
